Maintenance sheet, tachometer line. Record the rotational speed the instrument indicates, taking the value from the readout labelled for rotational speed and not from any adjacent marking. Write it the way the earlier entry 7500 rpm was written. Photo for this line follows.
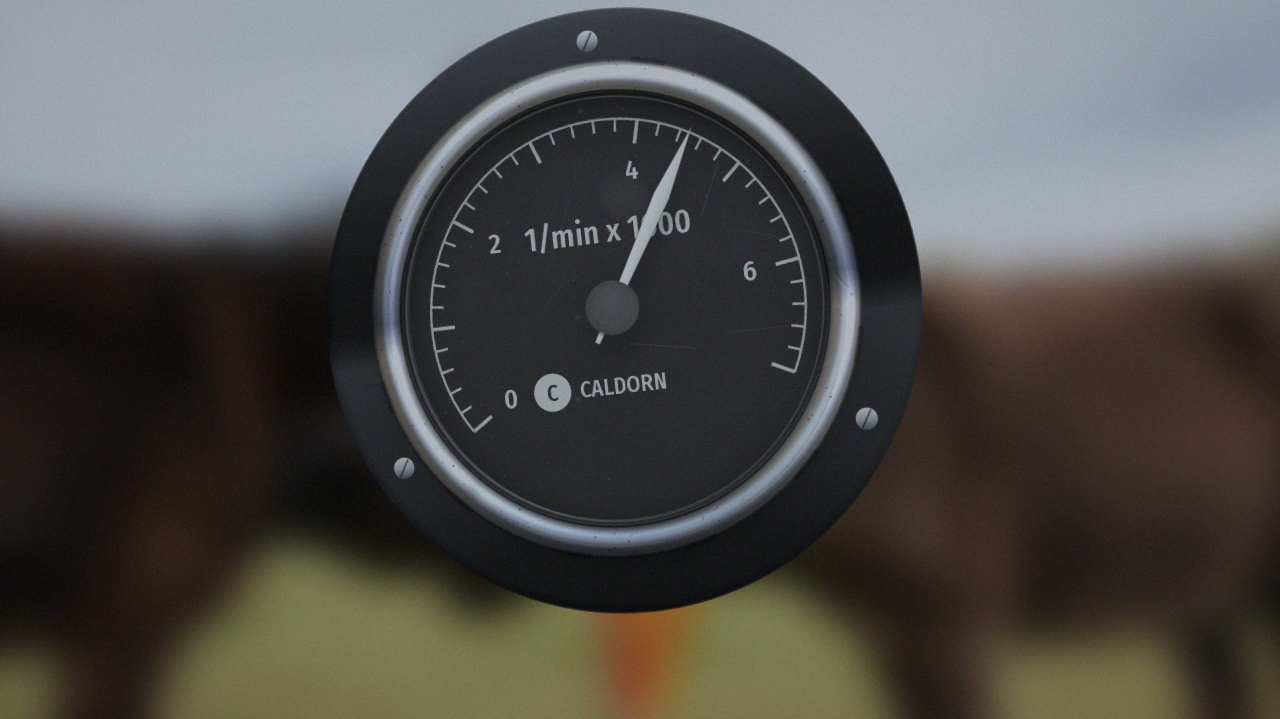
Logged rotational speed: 4500 rpm
